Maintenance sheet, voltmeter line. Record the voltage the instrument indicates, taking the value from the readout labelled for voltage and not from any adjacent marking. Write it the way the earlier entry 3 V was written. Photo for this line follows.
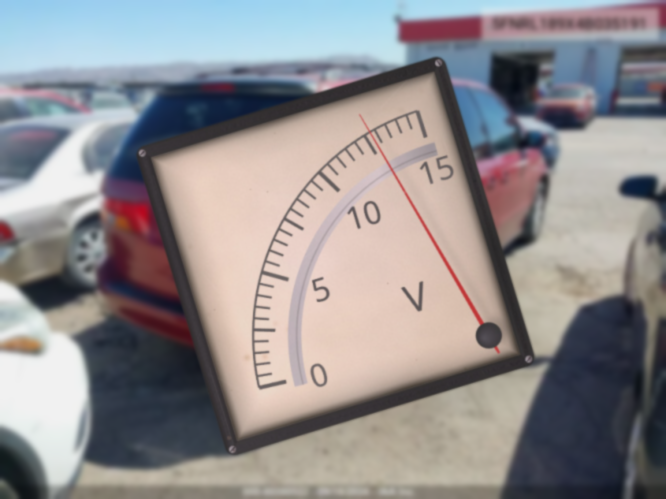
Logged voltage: 12.75 V
